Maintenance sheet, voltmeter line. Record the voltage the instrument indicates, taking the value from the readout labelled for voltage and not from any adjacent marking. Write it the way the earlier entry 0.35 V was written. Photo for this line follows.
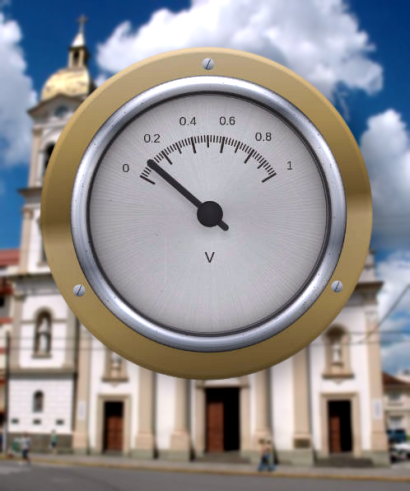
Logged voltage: 0.1 V
